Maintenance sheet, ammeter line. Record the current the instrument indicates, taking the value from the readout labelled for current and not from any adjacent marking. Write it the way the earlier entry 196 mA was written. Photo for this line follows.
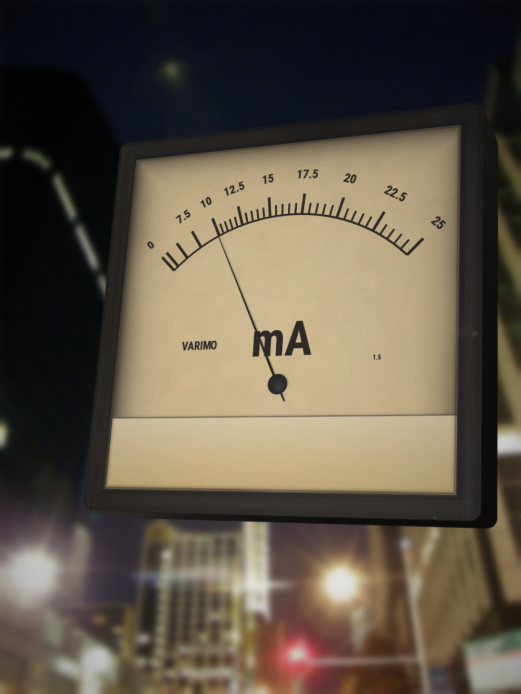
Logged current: 10 mA
